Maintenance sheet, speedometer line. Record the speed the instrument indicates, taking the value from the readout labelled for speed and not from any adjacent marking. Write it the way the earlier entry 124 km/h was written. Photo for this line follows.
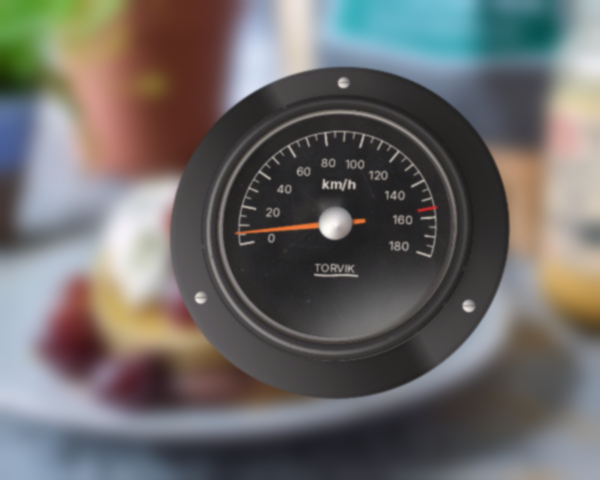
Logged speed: 5 km/h
